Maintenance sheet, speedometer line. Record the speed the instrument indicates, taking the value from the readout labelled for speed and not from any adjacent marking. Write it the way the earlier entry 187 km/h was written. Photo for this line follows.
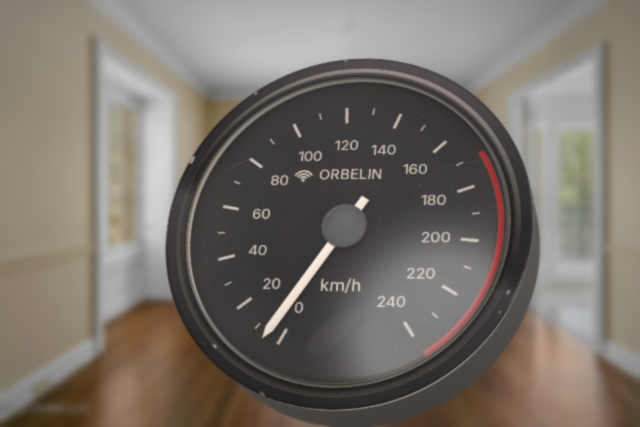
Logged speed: 5 km/h
